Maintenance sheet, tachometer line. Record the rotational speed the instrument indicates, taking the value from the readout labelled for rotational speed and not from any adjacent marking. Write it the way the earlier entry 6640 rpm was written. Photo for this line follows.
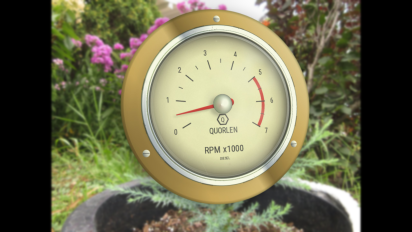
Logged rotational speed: 500 rpm
